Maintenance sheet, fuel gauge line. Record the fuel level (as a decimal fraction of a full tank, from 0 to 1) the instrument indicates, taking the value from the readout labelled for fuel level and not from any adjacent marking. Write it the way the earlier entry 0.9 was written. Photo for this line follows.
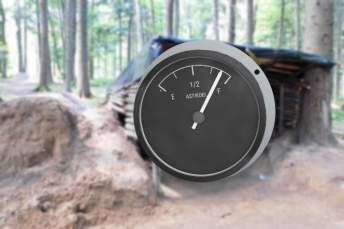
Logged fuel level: 0.875
